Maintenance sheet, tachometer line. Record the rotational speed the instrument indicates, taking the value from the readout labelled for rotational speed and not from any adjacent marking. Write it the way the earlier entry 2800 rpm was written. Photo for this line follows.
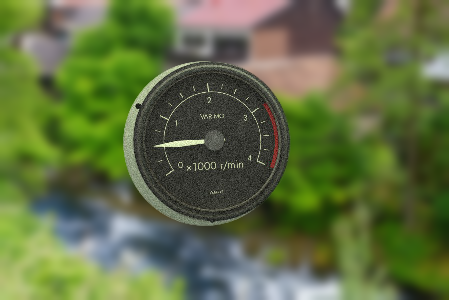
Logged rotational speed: 500 rpm
